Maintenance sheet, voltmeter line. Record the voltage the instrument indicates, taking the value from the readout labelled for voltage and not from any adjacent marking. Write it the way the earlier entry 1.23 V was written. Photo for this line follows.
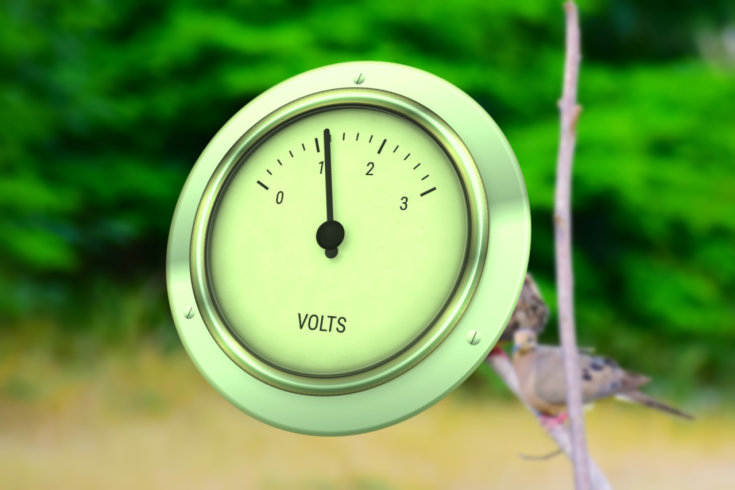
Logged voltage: 1.2 V
